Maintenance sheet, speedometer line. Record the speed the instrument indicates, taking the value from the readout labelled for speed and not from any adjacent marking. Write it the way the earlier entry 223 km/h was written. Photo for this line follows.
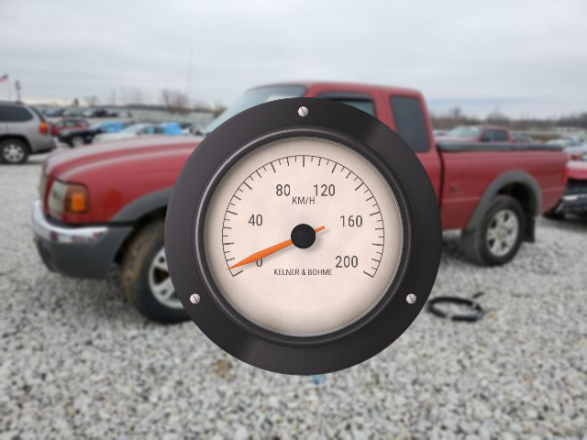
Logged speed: 5 km/h
